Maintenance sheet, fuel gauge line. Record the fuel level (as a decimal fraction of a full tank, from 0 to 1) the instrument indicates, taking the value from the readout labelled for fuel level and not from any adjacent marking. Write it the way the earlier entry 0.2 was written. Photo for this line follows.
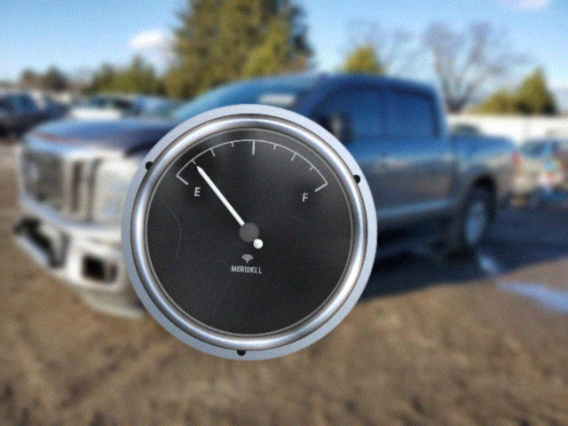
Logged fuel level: 0.125
